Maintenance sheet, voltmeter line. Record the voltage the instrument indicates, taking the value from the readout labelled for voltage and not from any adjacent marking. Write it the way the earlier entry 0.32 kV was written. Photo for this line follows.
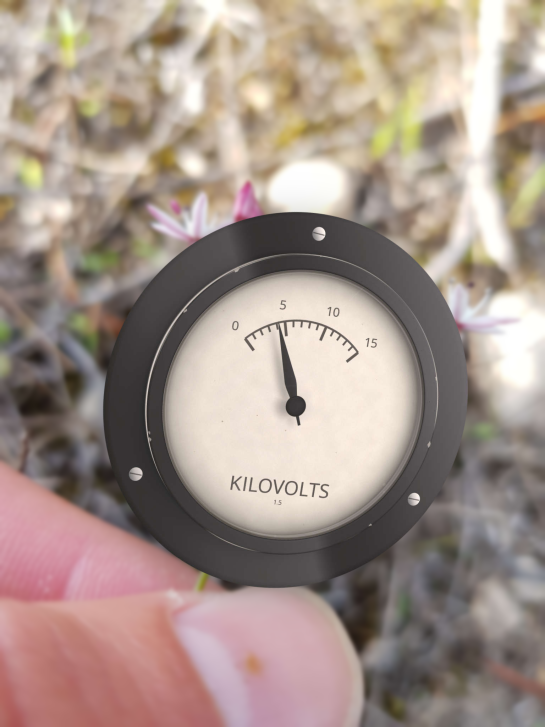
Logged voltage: 4 kV
